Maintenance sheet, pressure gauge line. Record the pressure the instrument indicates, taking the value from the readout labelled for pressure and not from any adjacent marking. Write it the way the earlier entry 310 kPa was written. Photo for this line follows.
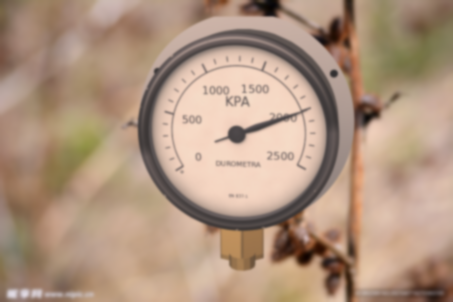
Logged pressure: 2000 kPa
